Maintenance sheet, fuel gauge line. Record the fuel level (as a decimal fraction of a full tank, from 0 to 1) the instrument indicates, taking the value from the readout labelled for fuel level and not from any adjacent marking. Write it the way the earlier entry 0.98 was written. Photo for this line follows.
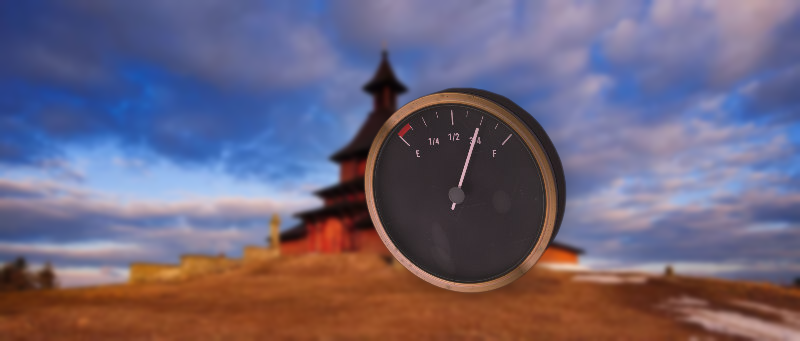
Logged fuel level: 0.75
